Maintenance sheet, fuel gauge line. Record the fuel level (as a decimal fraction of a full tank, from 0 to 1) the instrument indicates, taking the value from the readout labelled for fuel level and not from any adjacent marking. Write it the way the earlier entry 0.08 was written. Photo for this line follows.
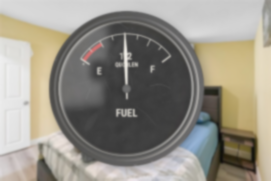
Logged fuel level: 0.5
